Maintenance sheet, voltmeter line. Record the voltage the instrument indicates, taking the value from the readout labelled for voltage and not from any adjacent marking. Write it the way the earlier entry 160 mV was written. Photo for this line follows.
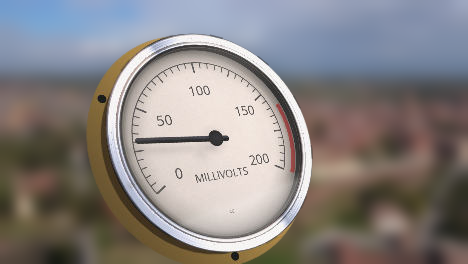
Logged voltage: 30 mV
